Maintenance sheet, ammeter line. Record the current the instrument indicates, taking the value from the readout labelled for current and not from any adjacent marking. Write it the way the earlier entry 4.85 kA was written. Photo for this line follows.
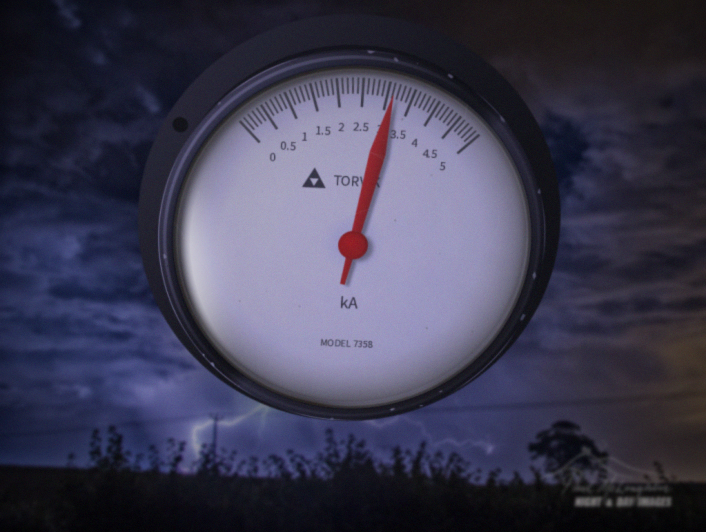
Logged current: 3.1 kA
